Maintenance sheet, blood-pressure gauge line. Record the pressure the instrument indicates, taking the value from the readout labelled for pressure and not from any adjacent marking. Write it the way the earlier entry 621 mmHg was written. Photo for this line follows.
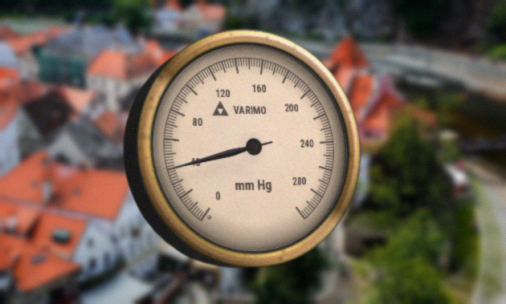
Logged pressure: 40 mmHg
